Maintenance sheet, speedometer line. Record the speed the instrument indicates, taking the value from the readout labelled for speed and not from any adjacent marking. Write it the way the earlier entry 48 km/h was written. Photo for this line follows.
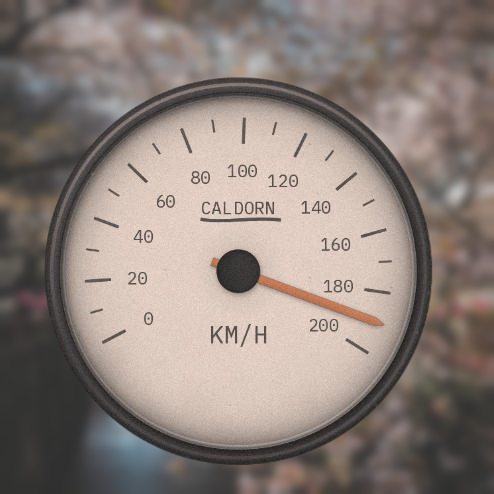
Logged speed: 190 km/h
